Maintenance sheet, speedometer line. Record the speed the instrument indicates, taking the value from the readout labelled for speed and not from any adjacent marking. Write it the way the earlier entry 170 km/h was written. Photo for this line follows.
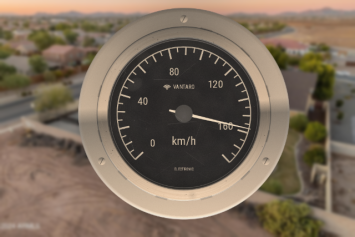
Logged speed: 157.5 km/h
